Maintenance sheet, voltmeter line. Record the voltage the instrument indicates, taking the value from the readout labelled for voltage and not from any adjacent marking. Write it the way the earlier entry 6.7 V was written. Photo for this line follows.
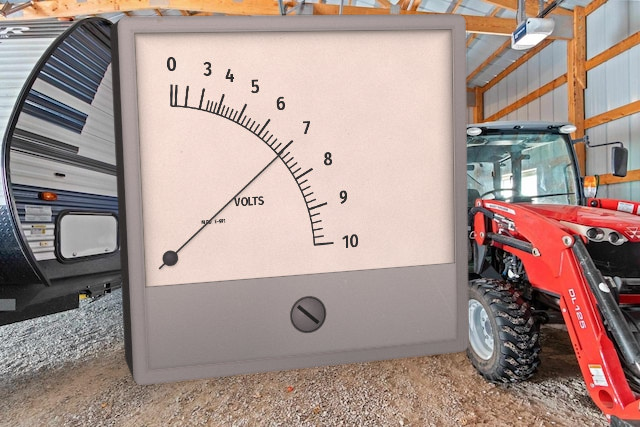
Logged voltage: 7 V
